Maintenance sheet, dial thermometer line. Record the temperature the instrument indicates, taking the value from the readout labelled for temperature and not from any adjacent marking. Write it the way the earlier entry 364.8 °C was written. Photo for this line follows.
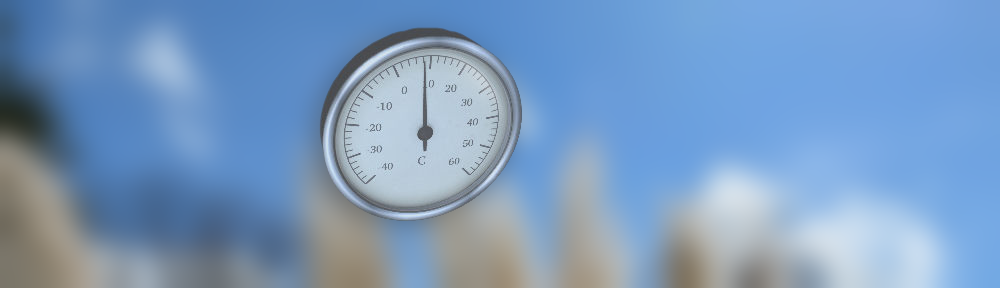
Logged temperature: 8 °C
